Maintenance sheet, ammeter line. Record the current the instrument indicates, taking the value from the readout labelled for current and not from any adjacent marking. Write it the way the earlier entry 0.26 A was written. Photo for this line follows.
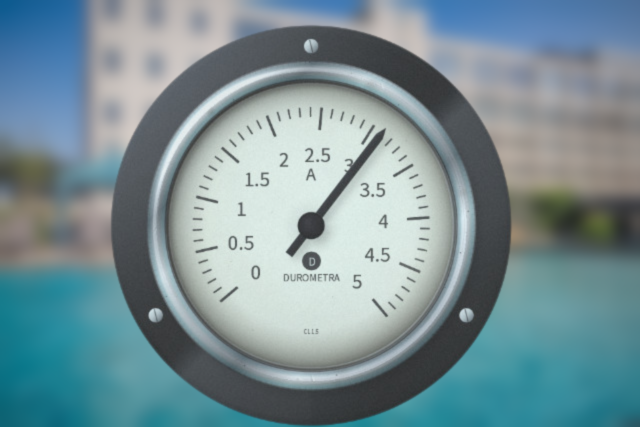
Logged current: 3.1 A
